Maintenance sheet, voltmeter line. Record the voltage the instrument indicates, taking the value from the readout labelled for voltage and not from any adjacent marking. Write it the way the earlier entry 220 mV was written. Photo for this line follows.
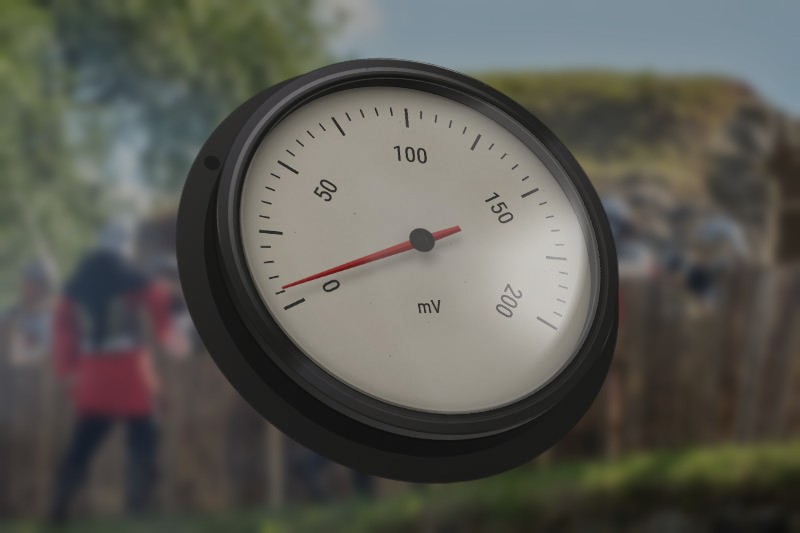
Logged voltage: 5 mV
